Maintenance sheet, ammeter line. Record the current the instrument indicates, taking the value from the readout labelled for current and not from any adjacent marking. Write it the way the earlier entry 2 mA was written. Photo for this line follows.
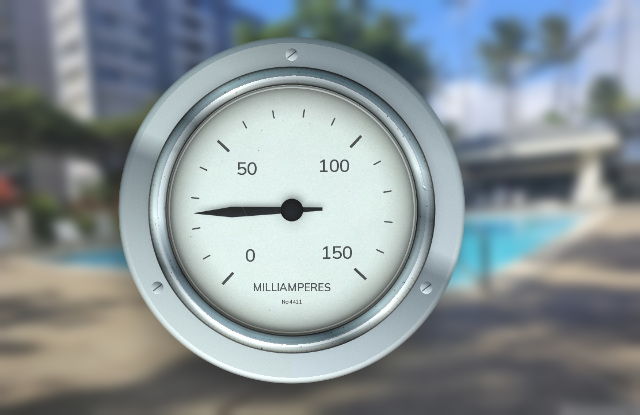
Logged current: 25 mA
